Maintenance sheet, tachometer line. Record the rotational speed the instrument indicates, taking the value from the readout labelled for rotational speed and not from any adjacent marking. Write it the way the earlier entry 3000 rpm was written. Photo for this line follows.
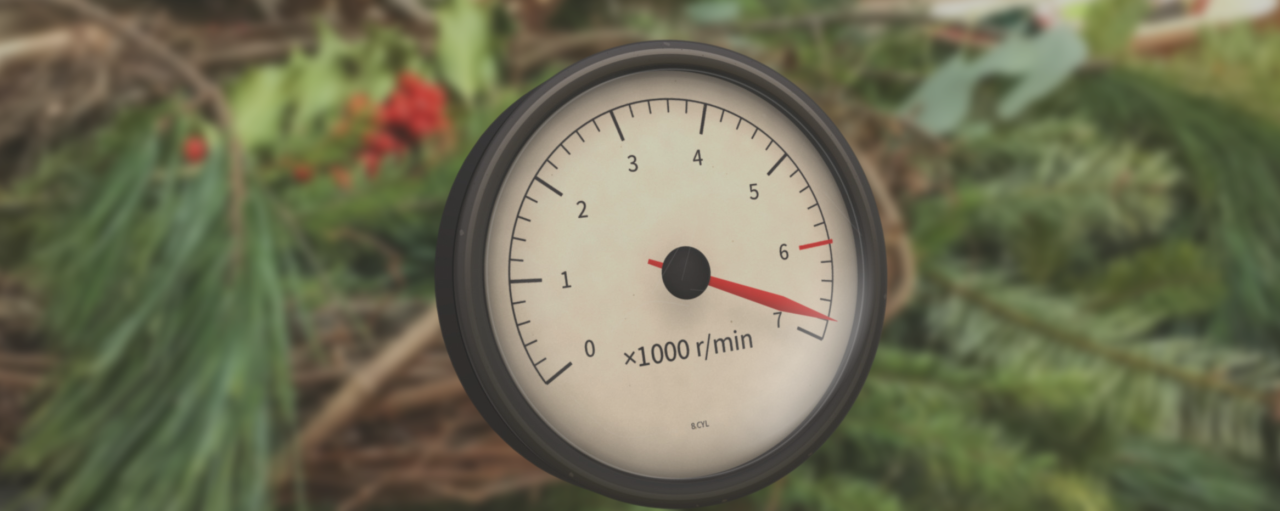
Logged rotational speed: 6800 rpm
